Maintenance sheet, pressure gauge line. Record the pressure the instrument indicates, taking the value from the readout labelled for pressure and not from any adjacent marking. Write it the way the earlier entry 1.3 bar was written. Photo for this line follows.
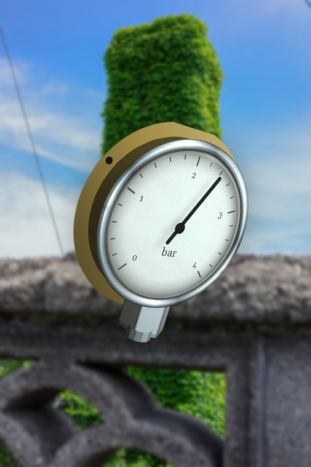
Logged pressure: 2.4 bar
